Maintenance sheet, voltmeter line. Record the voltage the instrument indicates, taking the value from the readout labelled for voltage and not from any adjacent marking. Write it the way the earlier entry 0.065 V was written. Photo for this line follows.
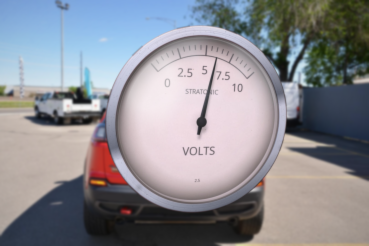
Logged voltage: 6 V
